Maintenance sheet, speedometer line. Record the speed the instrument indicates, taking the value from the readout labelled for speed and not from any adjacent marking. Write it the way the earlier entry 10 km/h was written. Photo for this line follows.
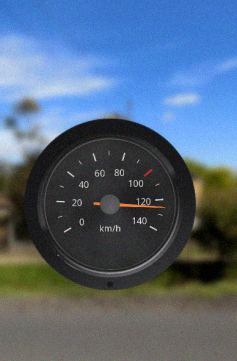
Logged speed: 125 km/h
